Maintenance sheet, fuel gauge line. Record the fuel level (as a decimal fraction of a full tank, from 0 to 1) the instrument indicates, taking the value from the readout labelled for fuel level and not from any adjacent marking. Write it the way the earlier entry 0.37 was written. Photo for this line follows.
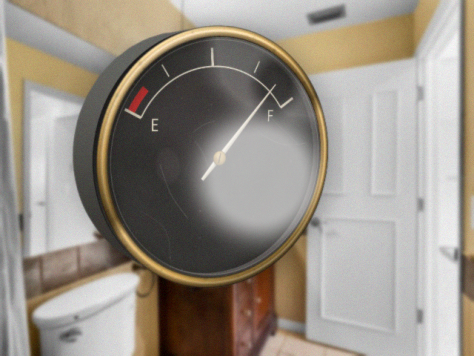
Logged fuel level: 0.875
